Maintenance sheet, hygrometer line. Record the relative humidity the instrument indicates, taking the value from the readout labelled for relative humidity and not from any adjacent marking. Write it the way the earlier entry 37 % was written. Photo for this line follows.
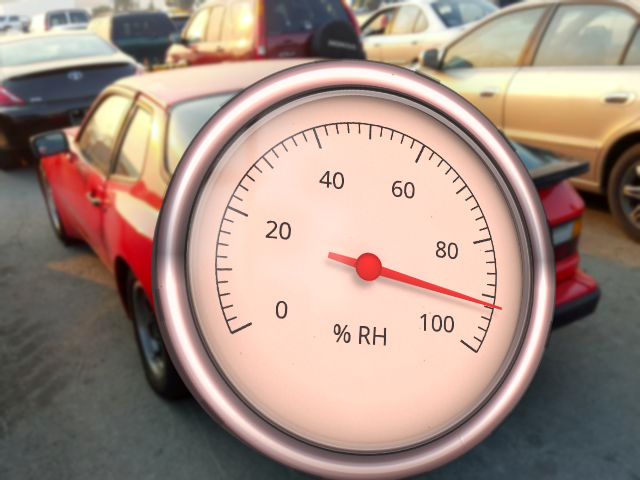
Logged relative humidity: 92 %
